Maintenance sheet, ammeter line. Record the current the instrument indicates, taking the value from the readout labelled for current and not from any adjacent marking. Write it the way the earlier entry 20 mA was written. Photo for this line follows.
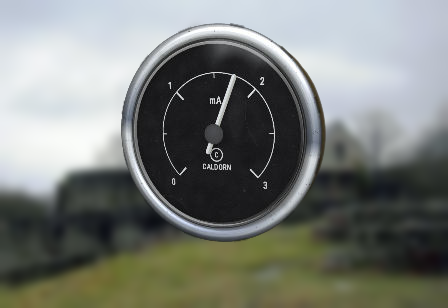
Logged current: 1.75 mA
